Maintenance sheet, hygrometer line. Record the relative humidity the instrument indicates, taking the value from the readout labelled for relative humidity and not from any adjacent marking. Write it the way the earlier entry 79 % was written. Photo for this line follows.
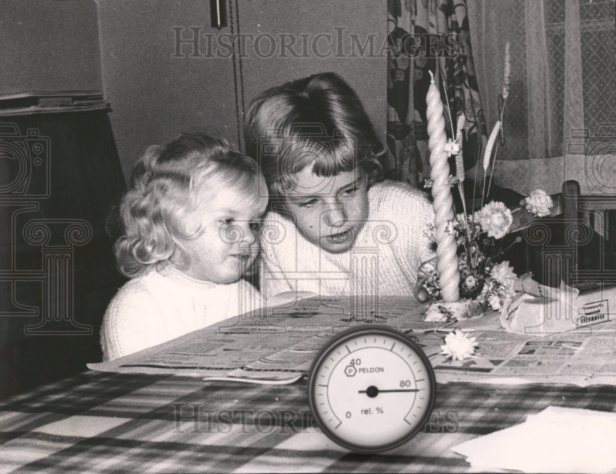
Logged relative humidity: 84 %
